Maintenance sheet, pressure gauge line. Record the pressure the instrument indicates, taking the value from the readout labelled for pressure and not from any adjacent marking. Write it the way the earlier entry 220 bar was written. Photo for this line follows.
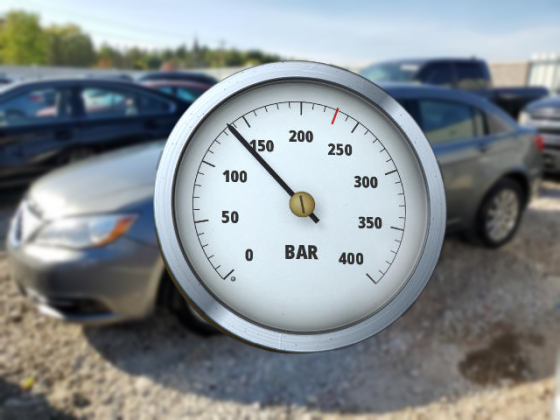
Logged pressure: 135 bar
